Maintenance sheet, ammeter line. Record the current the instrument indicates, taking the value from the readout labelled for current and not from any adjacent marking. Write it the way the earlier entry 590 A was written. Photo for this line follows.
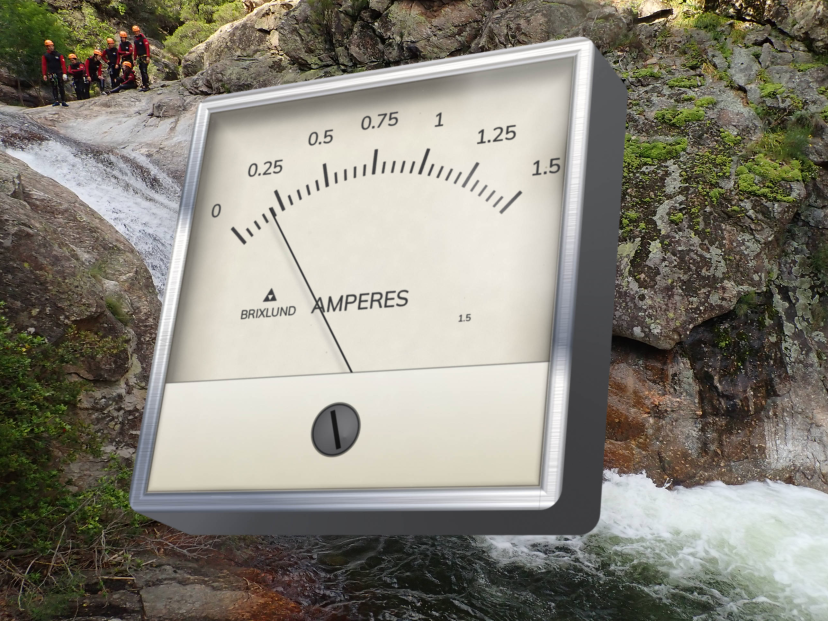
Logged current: 0.2 A
